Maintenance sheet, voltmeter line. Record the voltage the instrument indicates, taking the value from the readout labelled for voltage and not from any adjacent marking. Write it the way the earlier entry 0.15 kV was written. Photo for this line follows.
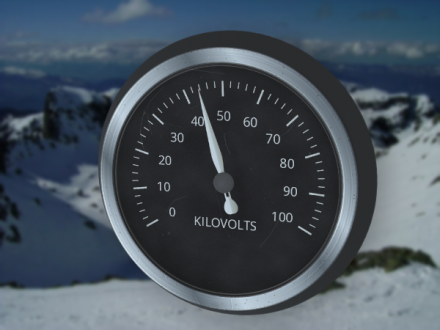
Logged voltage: 44 kV
